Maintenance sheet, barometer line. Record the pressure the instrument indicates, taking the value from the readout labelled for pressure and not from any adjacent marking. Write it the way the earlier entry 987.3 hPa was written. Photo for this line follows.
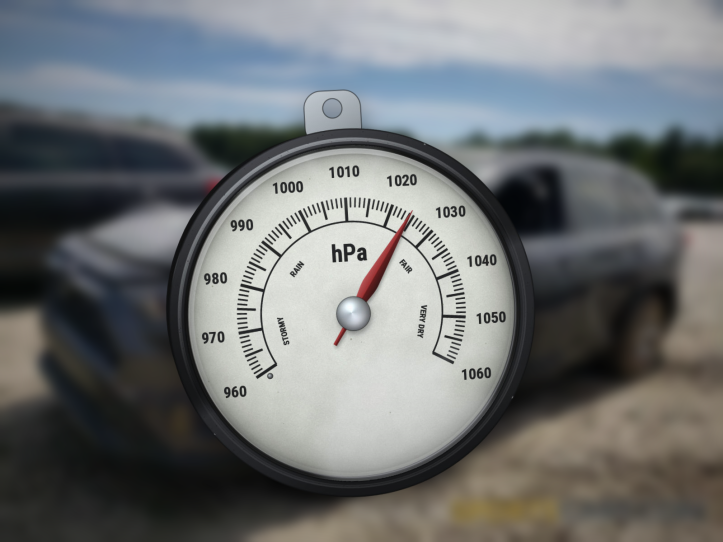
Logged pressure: 1024 hPa
